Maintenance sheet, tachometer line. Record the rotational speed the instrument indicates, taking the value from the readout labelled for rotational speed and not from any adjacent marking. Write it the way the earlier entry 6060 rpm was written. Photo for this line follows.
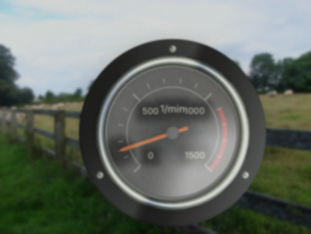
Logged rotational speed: 150 rpm
